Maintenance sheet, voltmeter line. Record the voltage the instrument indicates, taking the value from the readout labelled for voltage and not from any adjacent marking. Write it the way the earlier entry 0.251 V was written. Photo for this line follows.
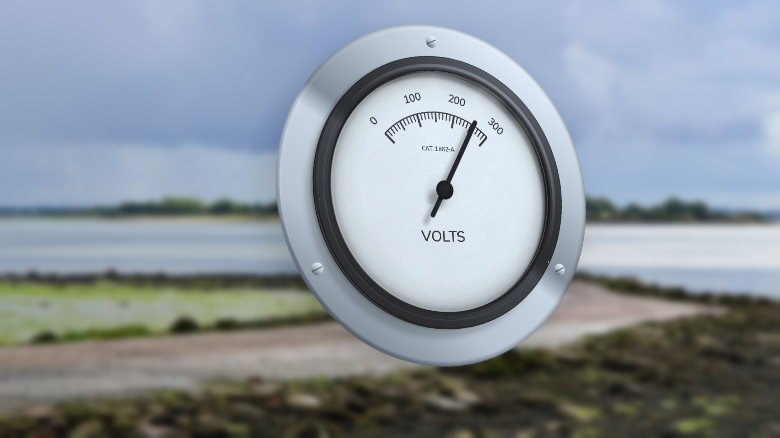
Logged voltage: 250 V
